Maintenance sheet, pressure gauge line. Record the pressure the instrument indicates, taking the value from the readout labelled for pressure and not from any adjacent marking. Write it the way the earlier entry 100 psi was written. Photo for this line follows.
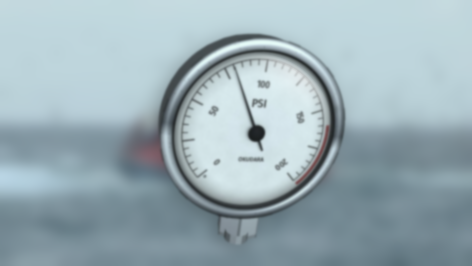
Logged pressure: 80 psi
